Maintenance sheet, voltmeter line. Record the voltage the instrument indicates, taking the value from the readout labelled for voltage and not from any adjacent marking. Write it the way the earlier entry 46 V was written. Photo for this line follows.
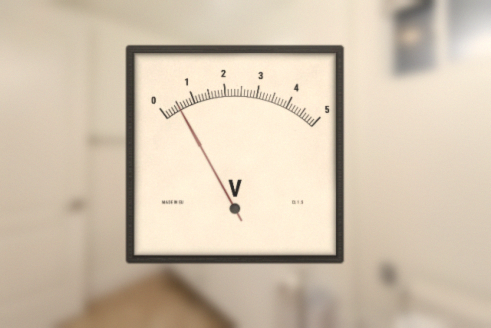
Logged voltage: 0.5 V
